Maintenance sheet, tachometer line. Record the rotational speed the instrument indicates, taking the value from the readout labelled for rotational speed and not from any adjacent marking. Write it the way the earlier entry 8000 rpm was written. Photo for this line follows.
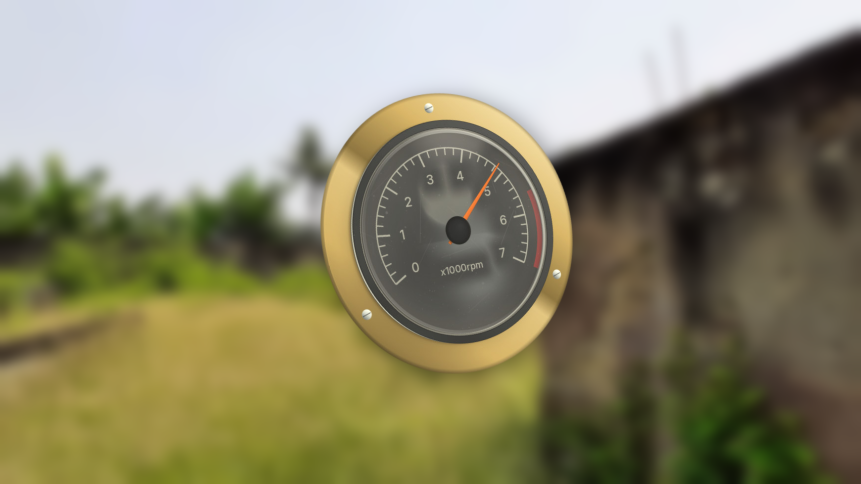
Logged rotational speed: 4800 rpm
